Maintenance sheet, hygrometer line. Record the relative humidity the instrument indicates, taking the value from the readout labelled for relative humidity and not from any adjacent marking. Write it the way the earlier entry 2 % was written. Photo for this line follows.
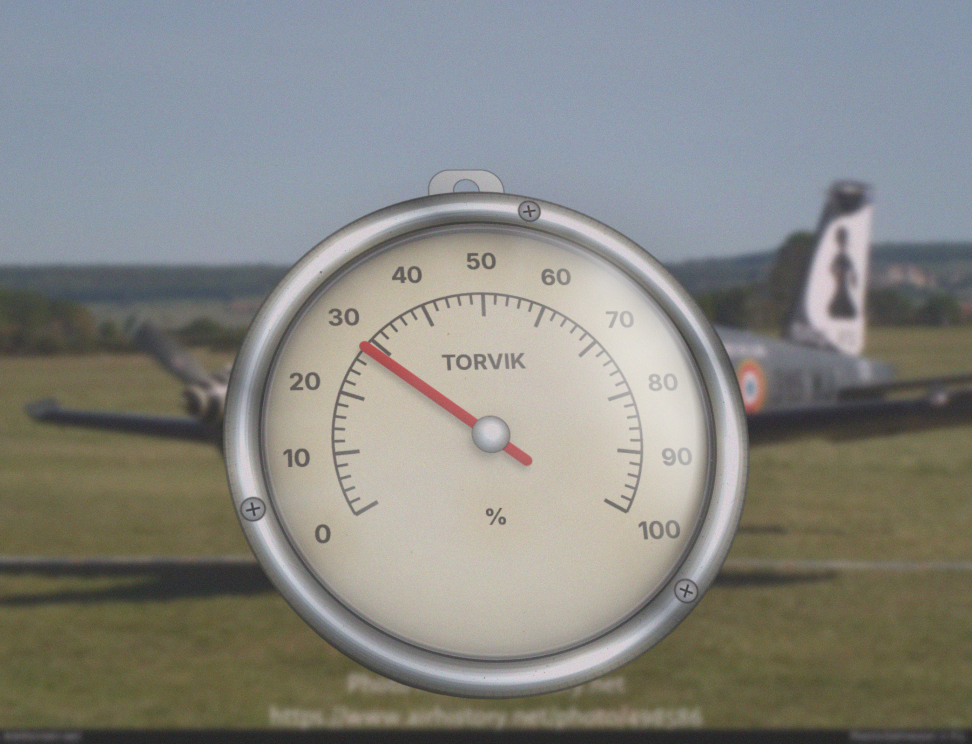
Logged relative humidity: 28 %
